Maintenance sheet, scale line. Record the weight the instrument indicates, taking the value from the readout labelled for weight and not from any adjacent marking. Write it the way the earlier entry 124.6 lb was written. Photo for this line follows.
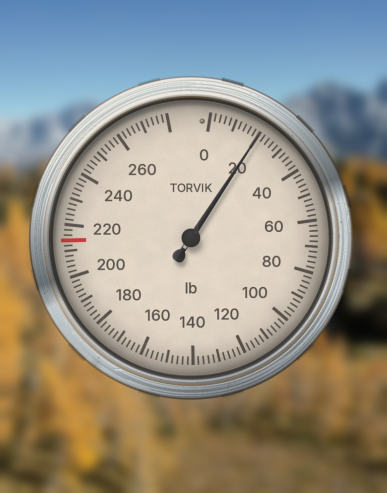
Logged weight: 20 lb
